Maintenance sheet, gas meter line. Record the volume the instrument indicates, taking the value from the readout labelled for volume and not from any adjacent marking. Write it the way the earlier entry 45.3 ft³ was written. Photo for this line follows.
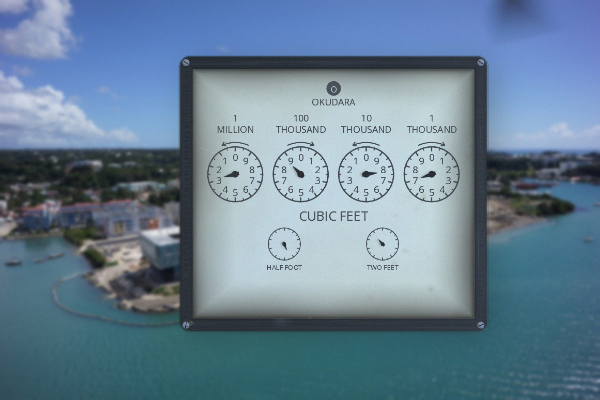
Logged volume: 287700 ft³
